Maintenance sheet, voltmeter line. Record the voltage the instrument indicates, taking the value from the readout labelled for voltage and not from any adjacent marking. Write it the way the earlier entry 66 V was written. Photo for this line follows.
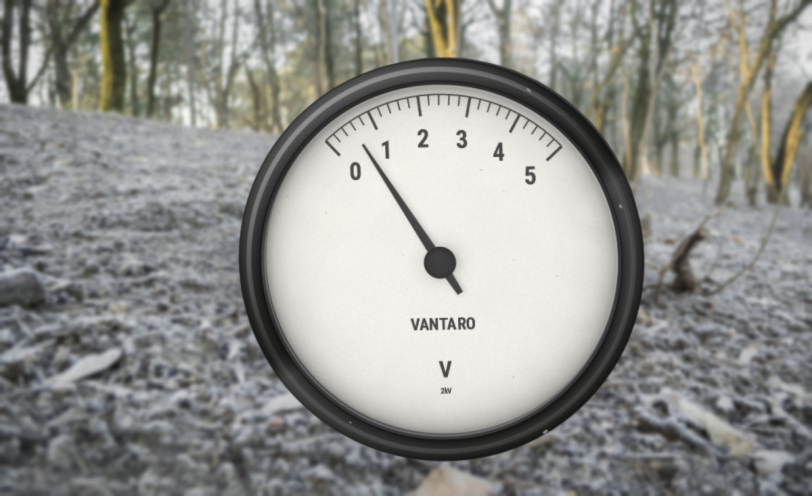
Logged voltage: 0.6 V
